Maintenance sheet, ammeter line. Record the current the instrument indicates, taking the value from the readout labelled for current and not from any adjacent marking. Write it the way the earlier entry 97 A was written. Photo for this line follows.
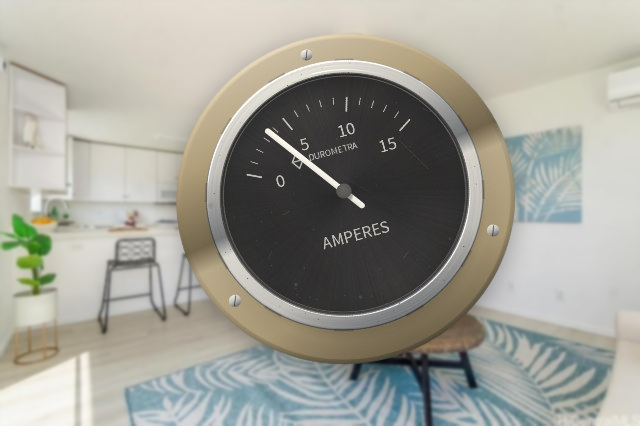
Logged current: 3.5 A
